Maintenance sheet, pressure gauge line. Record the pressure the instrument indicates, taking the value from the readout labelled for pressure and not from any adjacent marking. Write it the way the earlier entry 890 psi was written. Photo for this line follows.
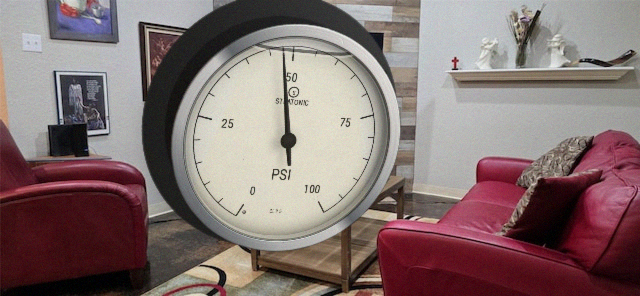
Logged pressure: 47.5 psi
